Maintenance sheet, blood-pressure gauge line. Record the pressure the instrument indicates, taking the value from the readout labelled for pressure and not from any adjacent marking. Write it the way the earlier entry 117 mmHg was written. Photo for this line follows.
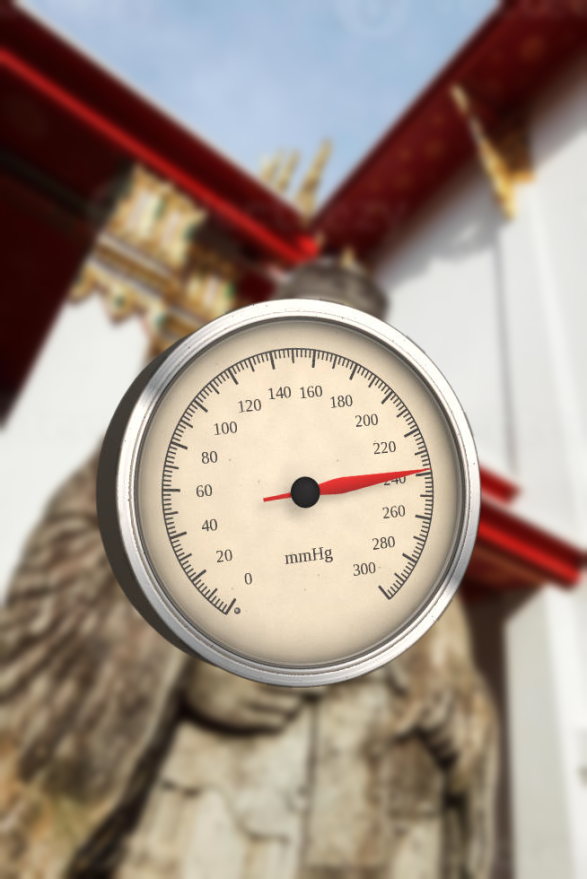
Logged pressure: 238 mmHg
